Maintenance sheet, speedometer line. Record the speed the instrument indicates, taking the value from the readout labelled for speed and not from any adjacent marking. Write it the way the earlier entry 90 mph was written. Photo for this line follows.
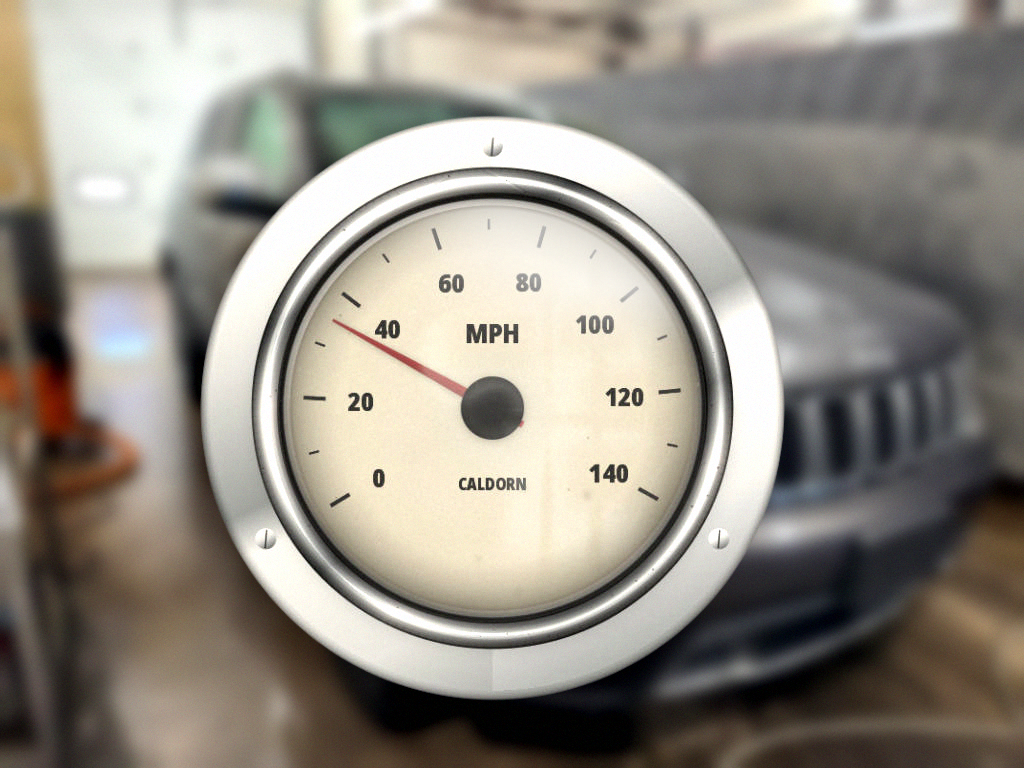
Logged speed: 35 mph
